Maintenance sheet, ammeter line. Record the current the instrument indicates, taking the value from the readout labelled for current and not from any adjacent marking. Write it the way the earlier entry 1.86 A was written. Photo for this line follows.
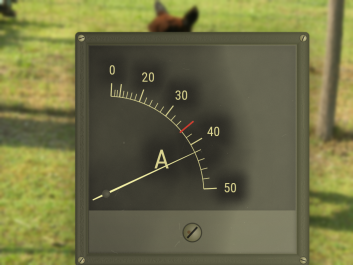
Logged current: 42 A
